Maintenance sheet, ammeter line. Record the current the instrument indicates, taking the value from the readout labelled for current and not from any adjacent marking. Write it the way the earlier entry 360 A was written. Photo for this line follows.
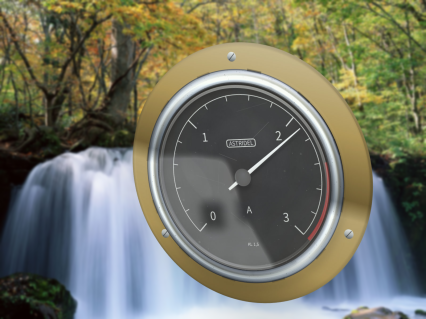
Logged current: 2.1 A
